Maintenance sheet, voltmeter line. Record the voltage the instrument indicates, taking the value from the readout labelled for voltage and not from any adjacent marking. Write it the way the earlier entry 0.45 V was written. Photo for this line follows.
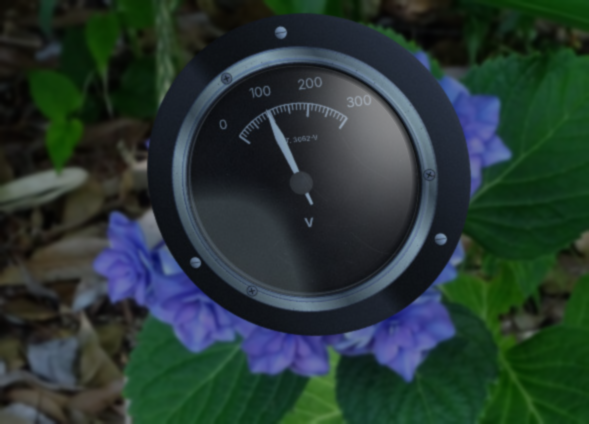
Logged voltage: 100 V
